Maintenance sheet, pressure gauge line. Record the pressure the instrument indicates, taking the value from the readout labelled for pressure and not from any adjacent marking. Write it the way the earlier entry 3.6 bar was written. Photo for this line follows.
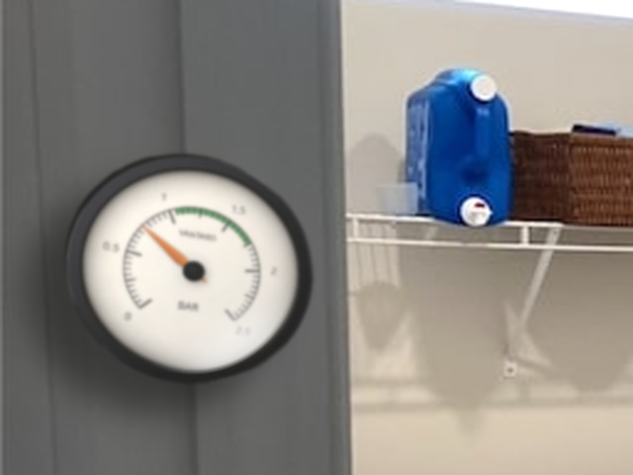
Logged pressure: 0.75 bar
